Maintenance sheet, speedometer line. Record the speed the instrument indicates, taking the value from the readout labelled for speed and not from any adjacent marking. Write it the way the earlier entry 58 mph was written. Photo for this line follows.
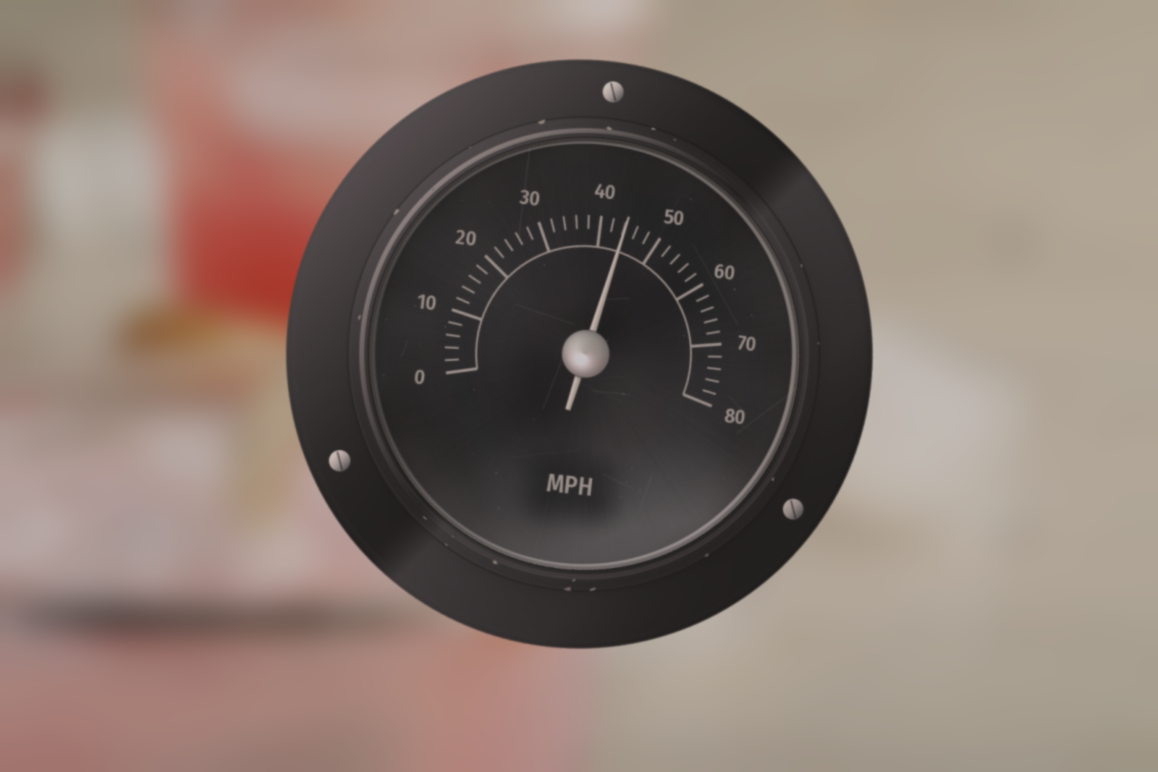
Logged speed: 44 mph
